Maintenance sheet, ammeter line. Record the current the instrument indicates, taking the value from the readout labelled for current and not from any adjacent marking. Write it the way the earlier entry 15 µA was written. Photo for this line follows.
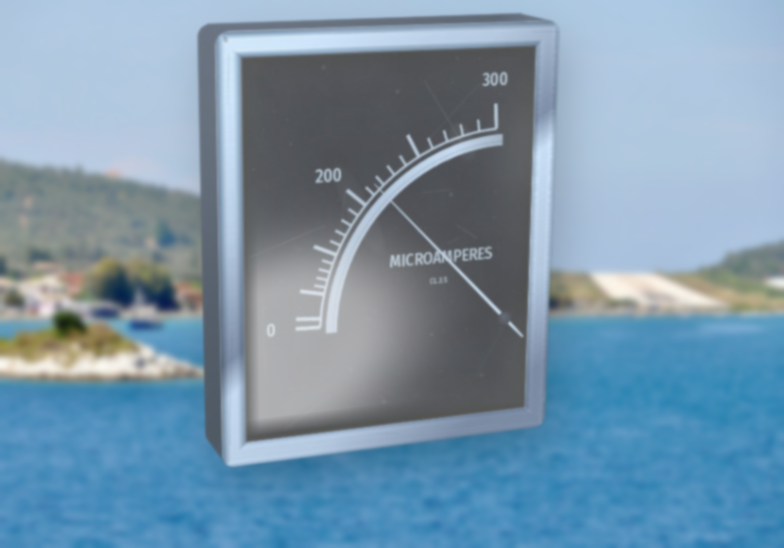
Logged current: 215 µA
